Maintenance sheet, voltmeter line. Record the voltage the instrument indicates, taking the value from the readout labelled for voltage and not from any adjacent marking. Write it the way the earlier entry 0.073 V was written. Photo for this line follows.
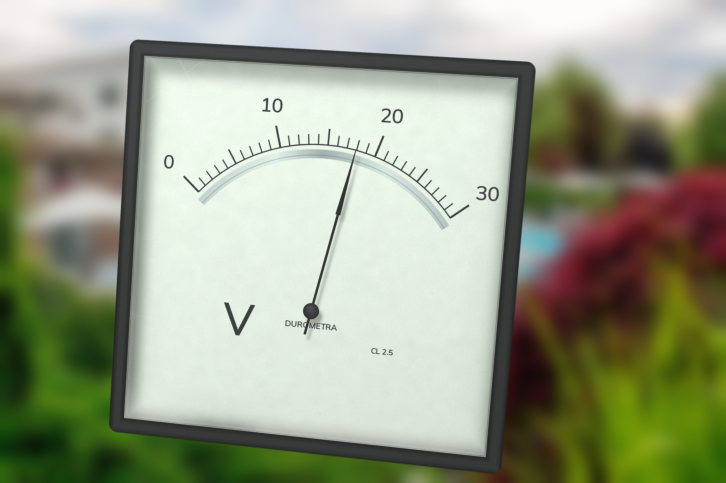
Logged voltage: 18 V
